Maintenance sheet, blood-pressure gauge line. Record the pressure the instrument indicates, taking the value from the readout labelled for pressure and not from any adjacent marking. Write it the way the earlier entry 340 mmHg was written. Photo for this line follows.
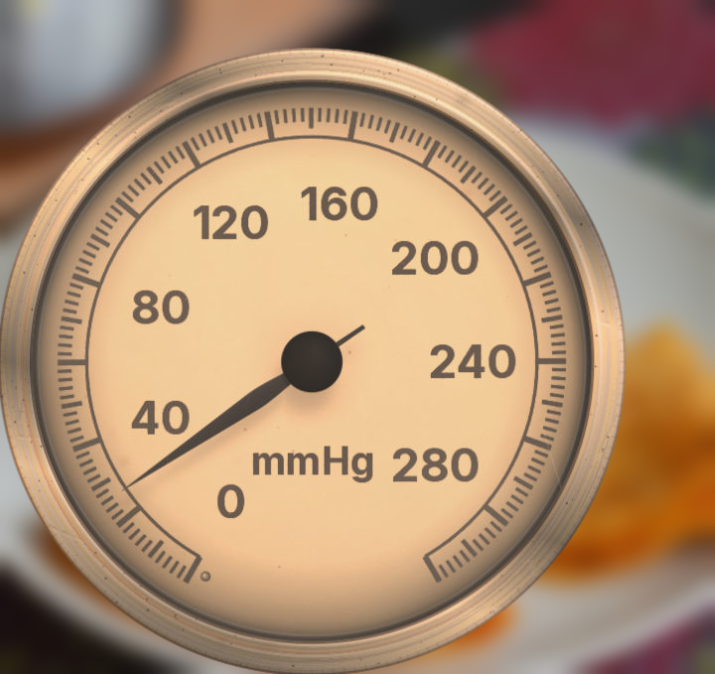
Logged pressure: 26 mmHg
